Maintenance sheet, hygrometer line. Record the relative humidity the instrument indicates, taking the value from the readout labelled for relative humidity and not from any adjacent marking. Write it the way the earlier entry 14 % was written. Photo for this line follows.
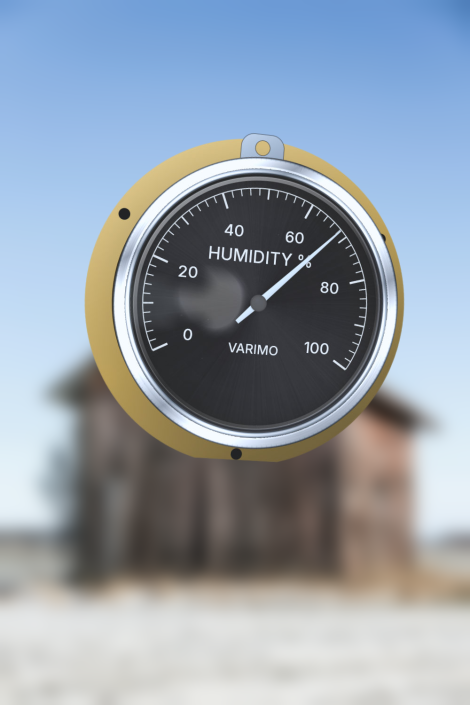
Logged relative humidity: 68 %
